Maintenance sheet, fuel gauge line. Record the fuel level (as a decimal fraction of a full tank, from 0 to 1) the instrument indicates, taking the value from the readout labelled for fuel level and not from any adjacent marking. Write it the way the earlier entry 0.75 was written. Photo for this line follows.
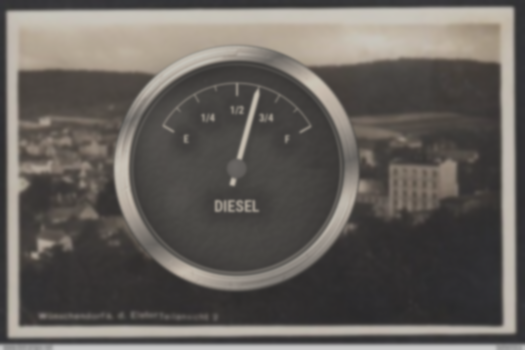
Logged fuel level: 0.625
